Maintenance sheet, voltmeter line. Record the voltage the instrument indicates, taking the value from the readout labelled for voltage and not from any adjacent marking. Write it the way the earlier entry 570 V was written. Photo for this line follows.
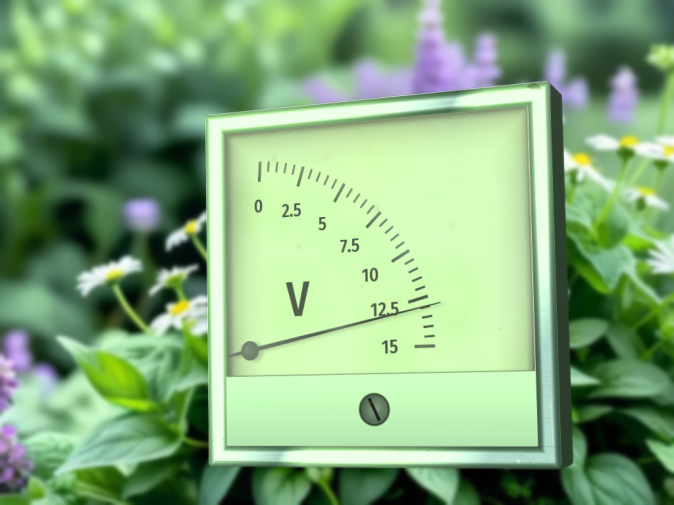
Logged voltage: 13 V
